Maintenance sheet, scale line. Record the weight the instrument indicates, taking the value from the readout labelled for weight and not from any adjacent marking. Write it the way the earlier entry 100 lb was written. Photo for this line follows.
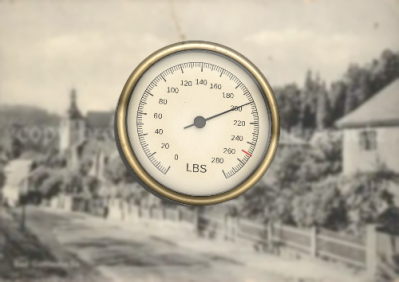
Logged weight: 200 lb
